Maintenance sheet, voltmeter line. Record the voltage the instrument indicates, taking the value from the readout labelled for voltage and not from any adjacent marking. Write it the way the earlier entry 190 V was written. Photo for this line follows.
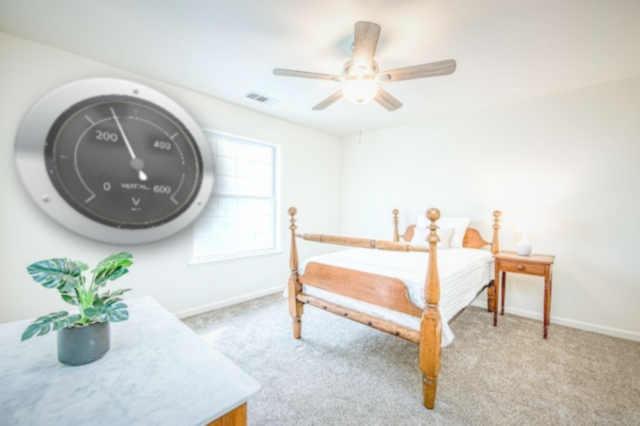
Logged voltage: 250 V
